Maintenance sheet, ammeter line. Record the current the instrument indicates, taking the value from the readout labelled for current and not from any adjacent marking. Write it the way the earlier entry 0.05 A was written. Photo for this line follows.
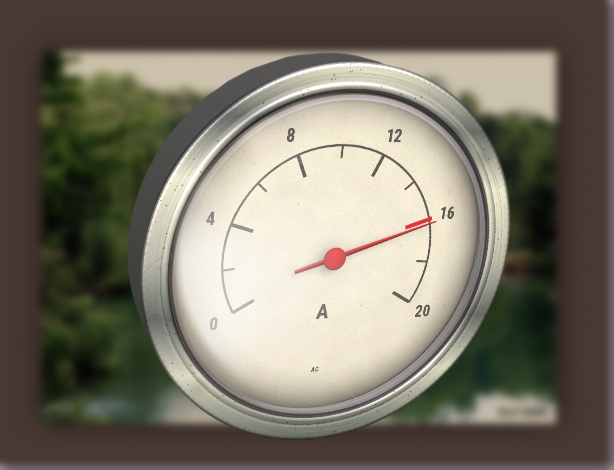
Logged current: 16 A
